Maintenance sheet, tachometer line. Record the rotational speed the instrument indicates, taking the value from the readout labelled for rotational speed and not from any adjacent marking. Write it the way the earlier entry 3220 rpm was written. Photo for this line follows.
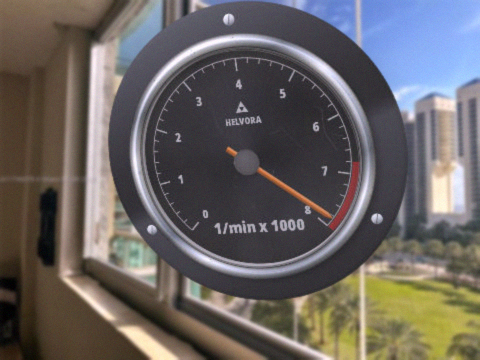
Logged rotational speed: 7800 rpm
